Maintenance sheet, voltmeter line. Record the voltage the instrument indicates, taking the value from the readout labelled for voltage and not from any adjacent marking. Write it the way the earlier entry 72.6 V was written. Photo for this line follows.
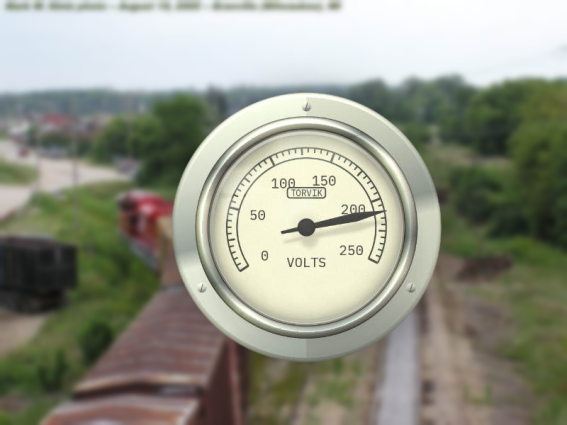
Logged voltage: 210 V
